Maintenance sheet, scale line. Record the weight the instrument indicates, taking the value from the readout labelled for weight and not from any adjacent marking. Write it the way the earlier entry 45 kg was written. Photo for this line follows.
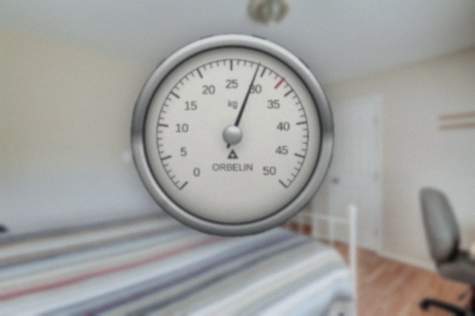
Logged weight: 29 kg
